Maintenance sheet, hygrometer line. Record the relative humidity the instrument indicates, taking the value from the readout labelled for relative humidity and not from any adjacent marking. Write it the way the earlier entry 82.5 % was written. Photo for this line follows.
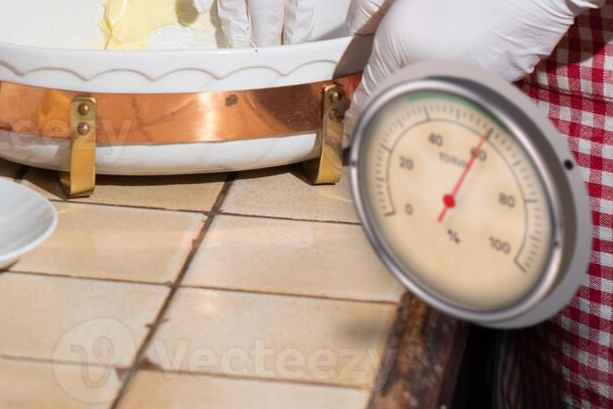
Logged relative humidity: 60 %
